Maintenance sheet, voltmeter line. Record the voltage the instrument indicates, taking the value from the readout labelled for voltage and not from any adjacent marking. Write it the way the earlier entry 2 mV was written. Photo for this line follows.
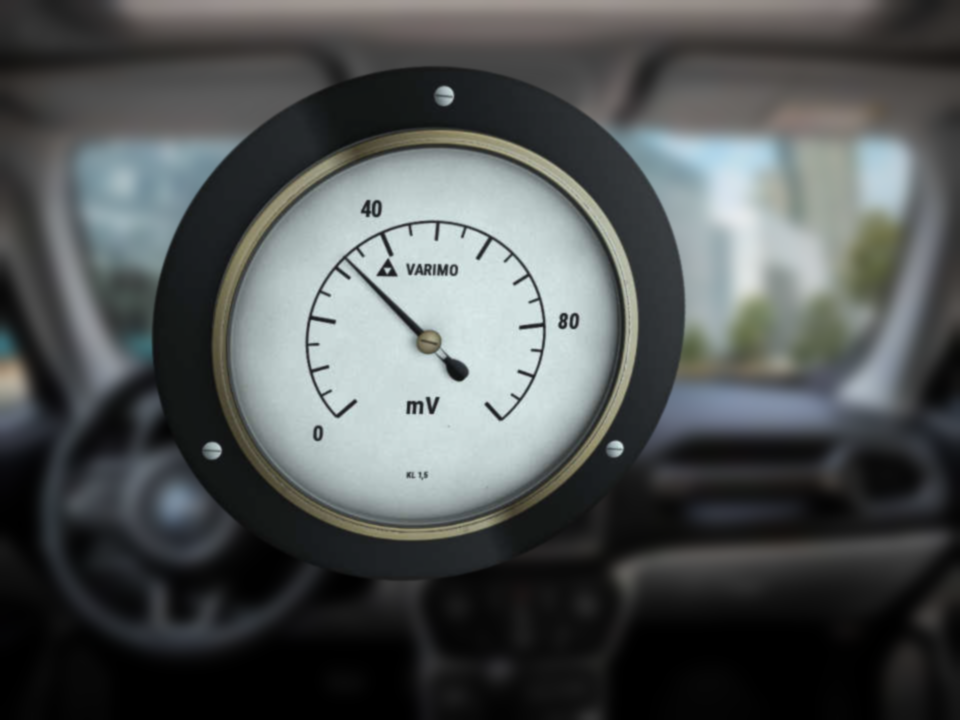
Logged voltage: 32.5 mV
